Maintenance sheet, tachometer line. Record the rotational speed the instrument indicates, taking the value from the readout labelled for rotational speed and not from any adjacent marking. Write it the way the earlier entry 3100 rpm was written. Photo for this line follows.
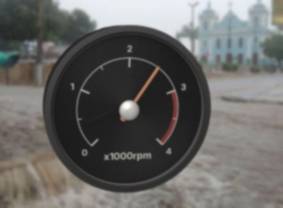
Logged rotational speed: 2500 rpm
